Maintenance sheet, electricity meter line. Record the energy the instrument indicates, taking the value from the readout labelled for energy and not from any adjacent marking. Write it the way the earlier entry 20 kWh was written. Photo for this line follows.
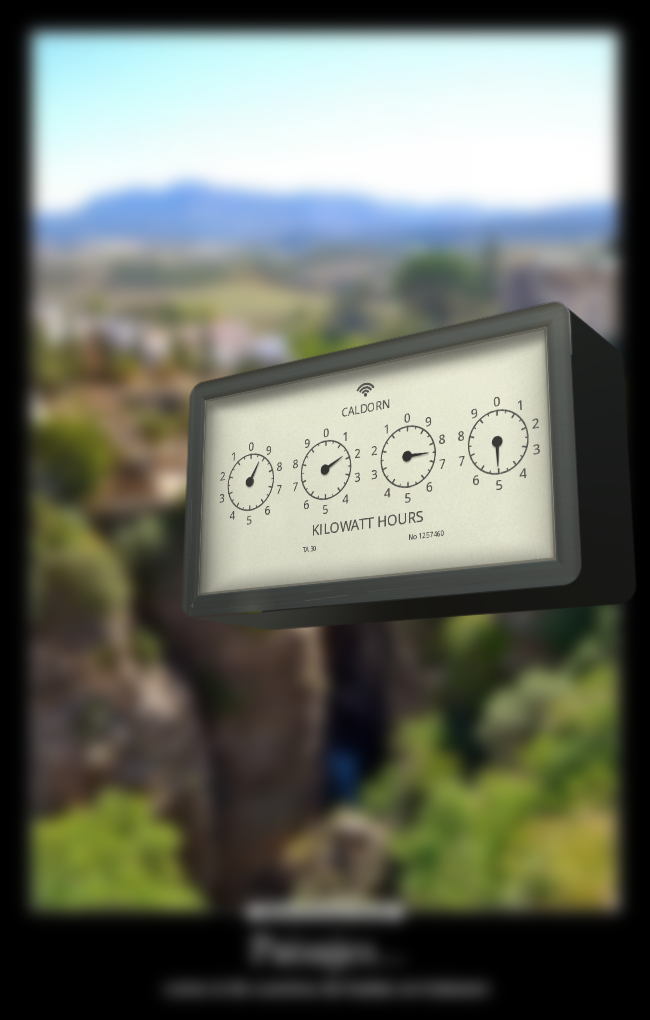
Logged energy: 9175 kWh
